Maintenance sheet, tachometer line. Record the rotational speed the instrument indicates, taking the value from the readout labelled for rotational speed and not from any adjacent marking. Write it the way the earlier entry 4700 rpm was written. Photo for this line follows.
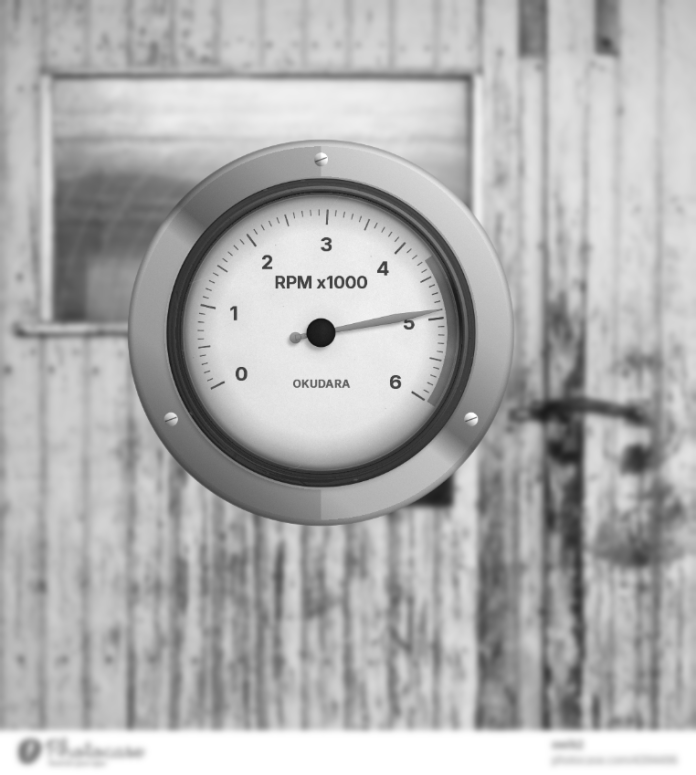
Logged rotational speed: 4900 rpm
